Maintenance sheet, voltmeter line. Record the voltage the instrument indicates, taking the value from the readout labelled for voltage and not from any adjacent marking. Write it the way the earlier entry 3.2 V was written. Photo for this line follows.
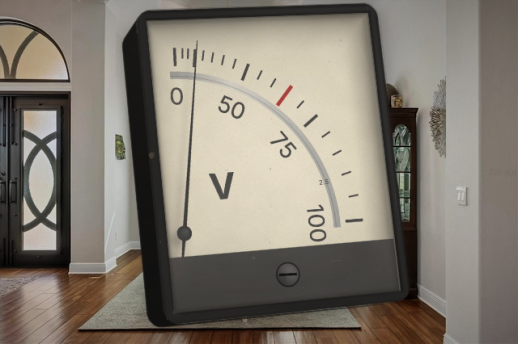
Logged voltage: 25 V
